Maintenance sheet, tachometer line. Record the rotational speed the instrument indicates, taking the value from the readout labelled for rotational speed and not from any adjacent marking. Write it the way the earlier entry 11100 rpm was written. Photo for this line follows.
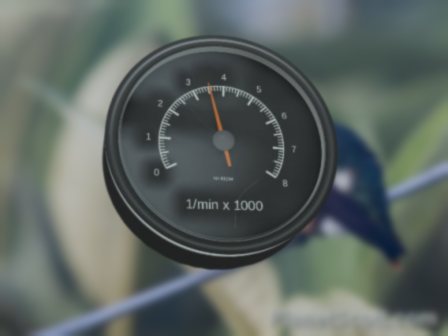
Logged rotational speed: 3500 rpm
